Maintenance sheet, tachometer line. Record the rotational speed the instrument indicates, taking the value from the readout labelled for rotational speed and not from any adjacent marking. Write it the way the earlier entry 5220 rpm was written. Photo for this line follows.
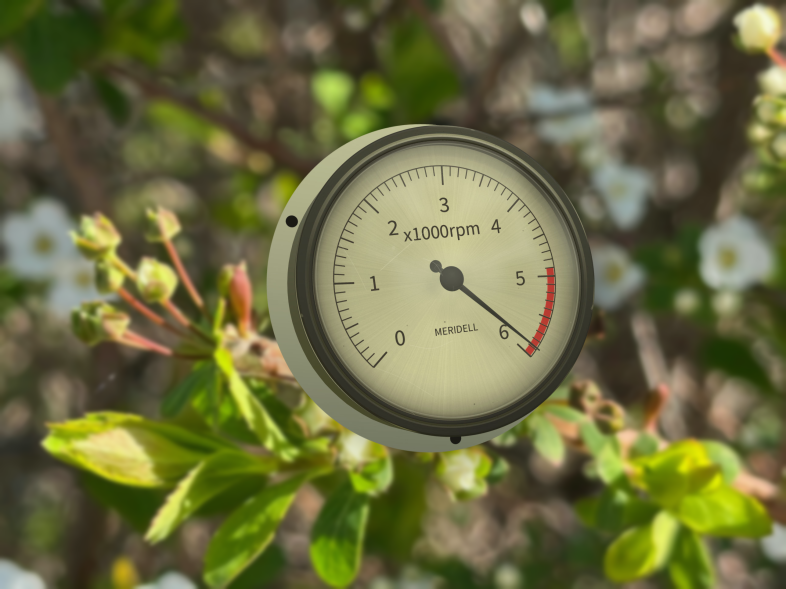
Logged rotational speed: 5900 rpm
